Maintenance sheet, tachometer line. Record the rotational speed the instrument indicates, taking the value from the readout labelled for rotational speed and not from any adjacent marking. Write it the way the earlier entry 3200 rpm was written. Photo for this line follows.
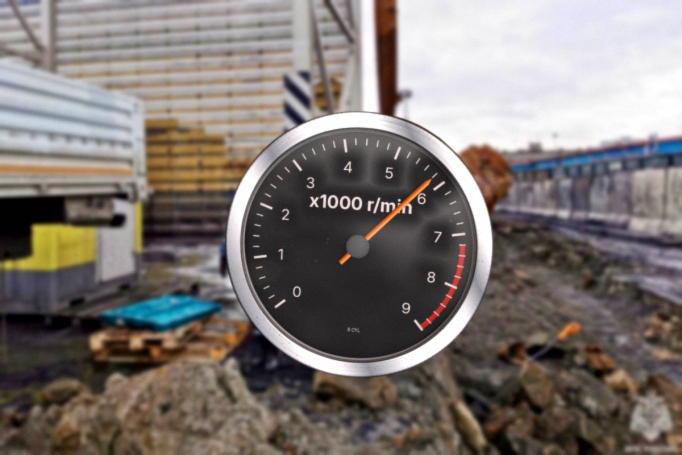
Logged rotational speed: 5800 rpm
